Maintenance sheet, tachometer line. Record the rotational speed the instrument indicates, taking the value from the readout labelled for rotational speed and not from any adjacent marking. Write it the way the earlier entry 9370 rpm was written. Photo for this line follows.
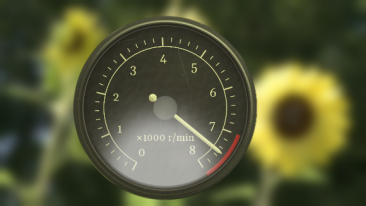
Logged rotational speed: 7500 rpm
